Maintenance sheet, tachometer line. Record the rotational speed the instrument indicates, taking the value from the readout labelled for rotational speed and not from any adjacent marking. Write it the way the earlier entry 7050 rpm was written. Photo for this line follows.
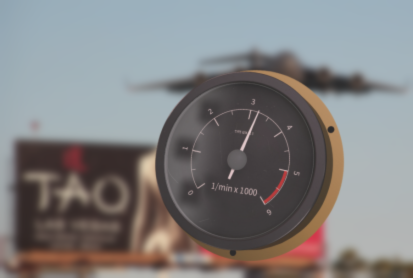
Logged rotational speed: 3250 rpm
